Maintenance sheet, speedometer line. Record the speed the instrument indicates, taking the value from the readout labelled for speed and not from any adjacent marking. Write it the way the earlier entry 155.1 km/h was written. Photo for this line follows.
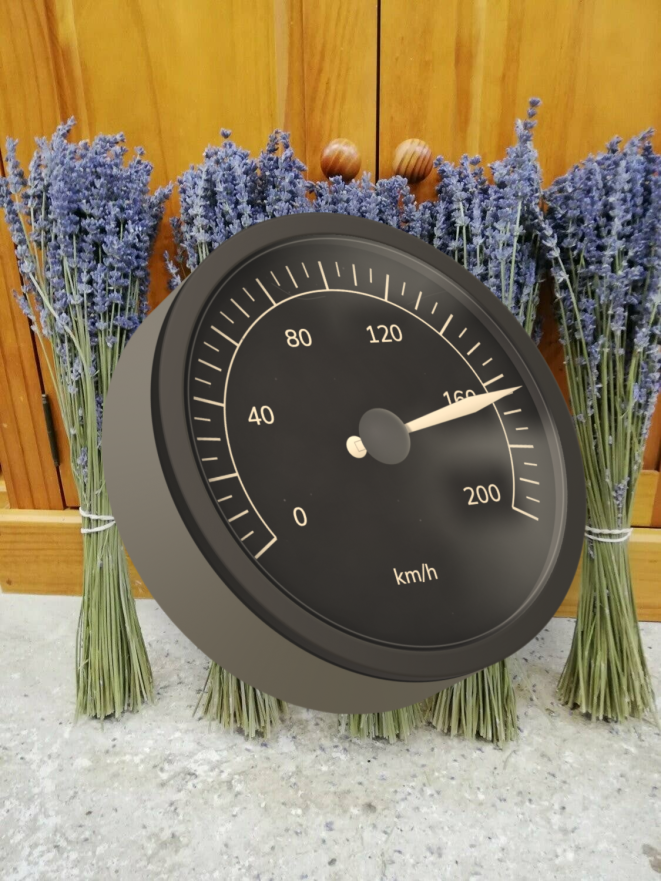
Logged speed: 165 km/h
